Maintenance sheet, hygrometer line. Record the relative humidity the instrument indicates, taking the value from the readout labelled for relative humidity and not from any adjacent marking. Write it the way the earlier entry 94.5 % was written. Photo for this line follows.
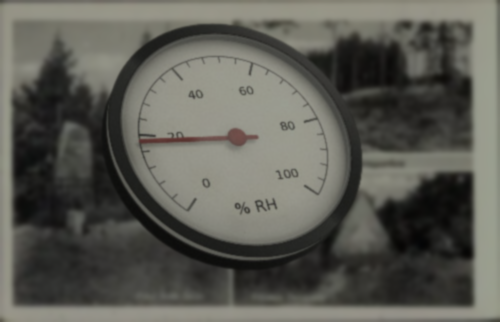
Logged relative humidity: 18 %
